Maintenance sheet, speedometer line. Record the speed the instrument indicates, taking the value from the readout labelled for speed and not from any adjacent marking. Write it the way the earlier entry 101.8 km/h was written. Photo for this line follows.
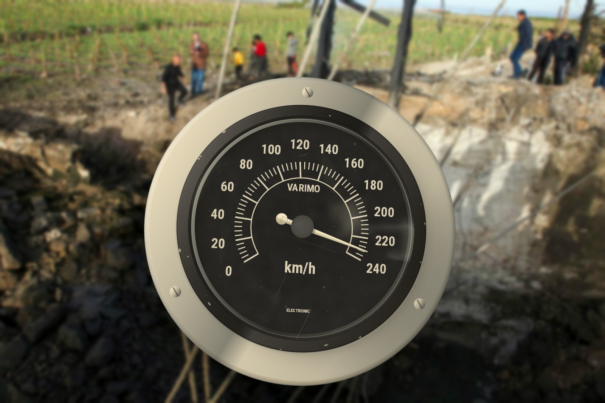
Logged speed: 232 km/h
